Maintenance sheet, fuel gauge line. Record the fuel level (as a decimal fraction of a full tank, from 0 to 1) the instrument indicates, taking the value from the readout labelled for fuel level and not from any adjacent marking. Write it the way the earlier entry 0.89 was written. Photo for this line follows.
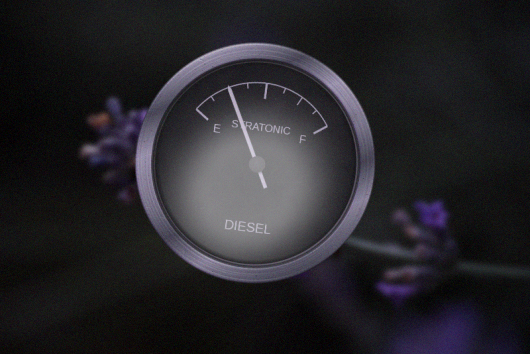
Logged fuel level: 0.25
